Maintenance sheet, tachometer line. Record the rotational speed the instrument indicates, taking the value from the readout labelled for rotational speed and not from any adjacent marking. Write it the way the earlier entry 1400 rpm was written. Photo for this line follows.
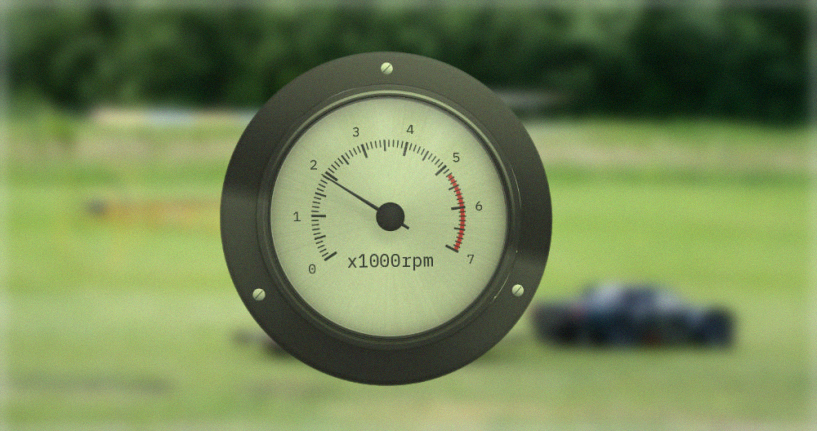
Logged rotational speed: 1900 rpm
